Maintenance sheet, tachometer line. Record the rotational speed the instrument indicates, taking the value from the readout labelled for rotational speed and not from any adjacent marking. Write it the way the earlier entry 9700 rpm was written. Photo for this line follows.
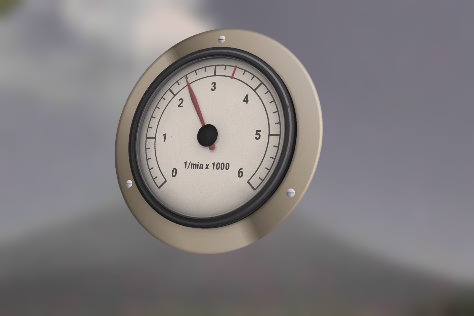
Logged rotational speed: 2400 rpm
